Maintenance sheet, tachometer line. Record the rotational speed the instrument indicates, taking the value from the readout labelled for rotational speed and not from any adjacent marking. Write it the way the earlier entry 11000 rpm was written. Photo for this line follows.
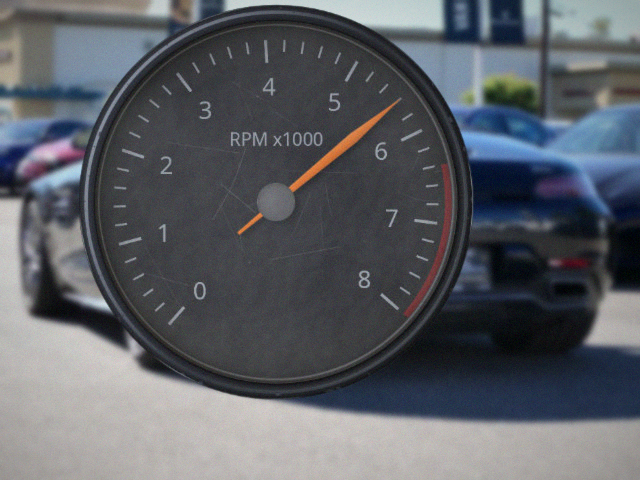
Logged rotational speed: 5600 rpm
